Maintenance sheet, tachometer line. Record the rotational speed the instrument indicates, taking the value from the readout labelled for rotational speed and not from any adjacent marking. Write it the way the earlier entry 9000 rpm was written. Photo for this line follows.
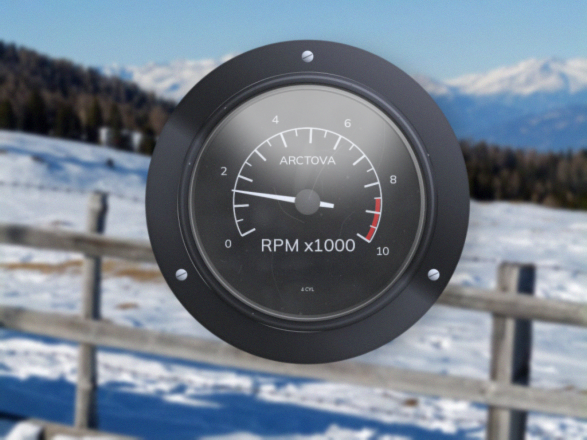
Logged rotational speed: 1500 rpm
